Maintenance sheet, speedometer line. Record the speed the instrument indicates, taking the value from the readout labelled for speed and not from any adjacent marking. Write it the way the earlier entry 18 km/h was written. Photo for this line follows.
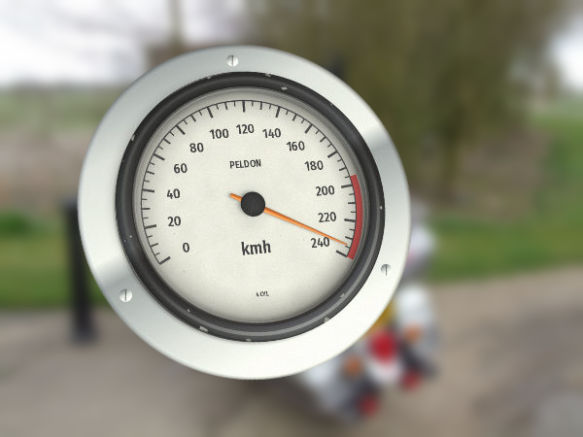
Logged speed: 235 km/h
